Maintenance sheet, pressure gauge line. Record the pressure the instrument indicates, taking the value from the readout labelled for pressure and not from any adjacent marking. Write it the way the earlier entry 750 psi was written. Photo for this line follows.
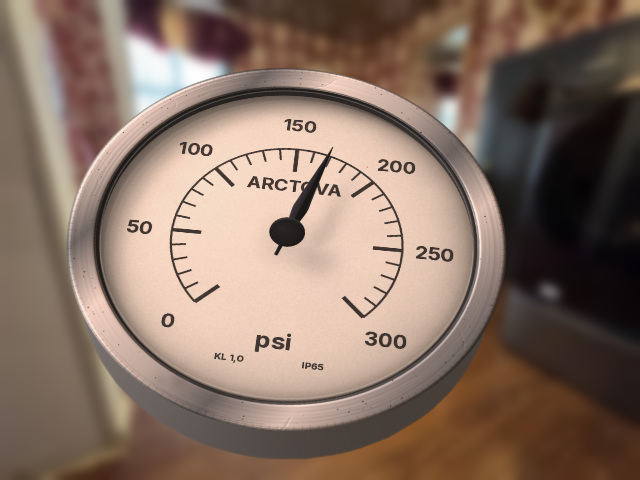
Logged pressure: 170 psi
